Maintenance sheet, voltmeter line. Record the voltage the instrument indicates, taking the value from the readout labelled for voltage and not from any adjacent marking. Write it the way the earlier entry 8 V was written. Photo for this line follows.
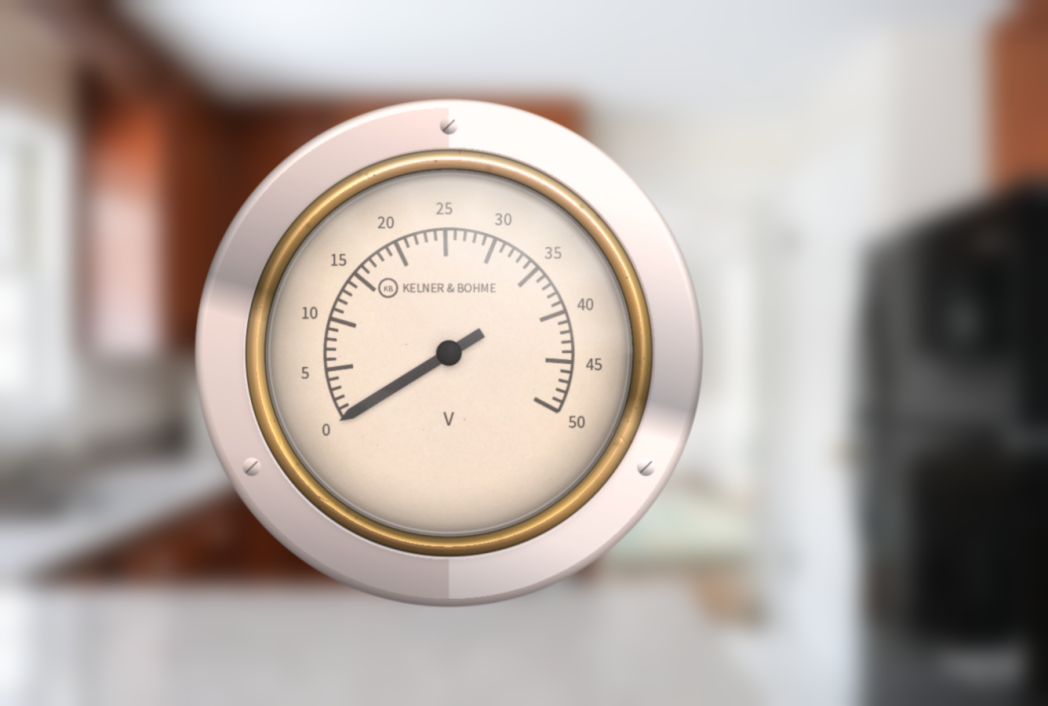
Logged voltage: 0 V
